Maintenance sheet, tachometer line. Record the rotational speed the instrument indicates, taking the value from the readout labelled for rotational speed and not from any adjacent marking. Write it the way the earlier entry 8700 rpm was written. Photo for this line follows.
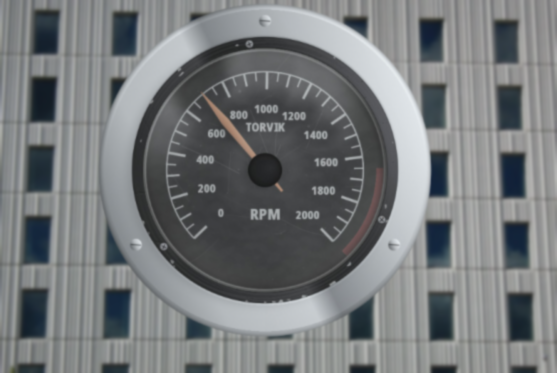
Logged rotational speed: 700 rpm
